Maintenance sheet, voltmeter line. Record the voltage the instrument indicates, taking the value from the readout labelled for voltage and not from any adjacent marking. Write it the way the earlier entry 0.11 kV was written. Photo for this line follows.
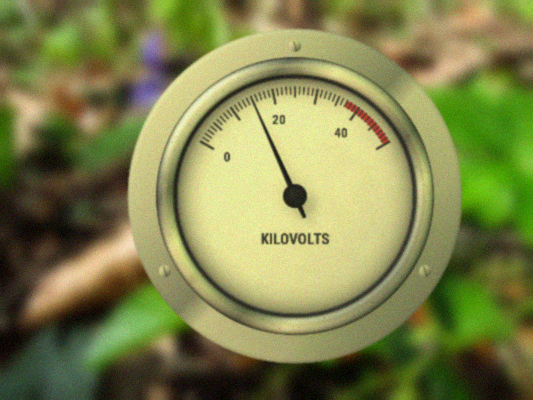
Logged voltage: 15 kV
